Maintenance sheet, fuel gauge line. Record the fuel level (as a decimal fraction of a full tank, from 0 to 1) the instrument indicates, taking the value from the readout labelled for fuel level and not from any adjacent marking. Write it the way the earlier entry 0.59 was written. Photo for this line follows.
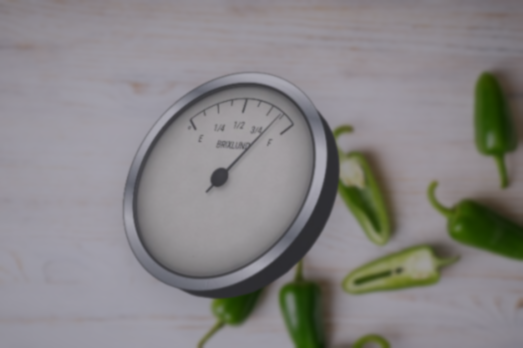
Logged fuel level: 0.875
